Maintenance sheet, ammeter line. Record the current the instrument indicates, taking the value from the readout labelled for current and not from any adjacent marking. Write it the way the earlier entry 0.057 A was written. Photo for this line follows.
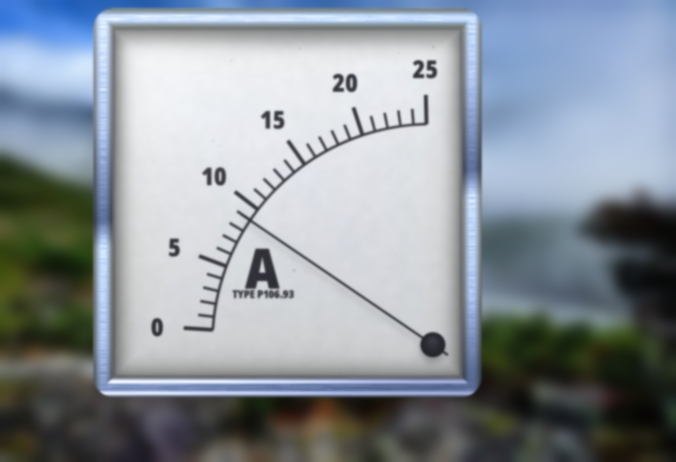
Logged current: 9 A
